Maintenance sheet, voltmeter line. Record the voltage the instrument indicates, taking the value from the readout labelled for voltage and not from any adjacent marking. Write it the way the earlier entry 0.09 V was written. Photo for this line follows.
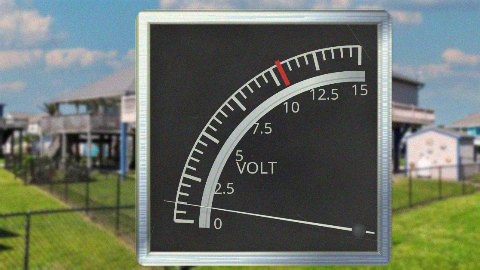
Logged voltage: 1 V
